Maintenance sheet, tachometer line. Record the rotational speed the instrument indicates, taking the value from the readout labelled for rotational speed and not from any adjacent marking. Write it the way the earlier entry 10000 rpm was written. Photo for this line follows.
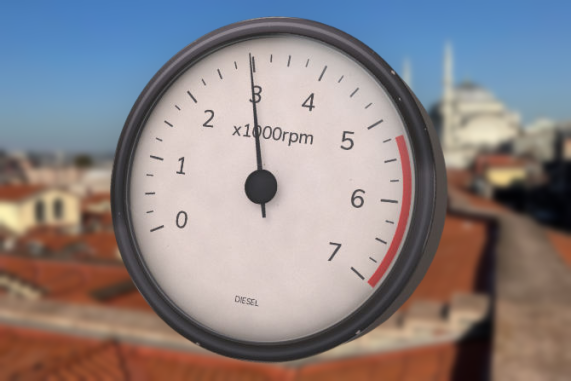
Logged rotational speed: 3000 rpm
